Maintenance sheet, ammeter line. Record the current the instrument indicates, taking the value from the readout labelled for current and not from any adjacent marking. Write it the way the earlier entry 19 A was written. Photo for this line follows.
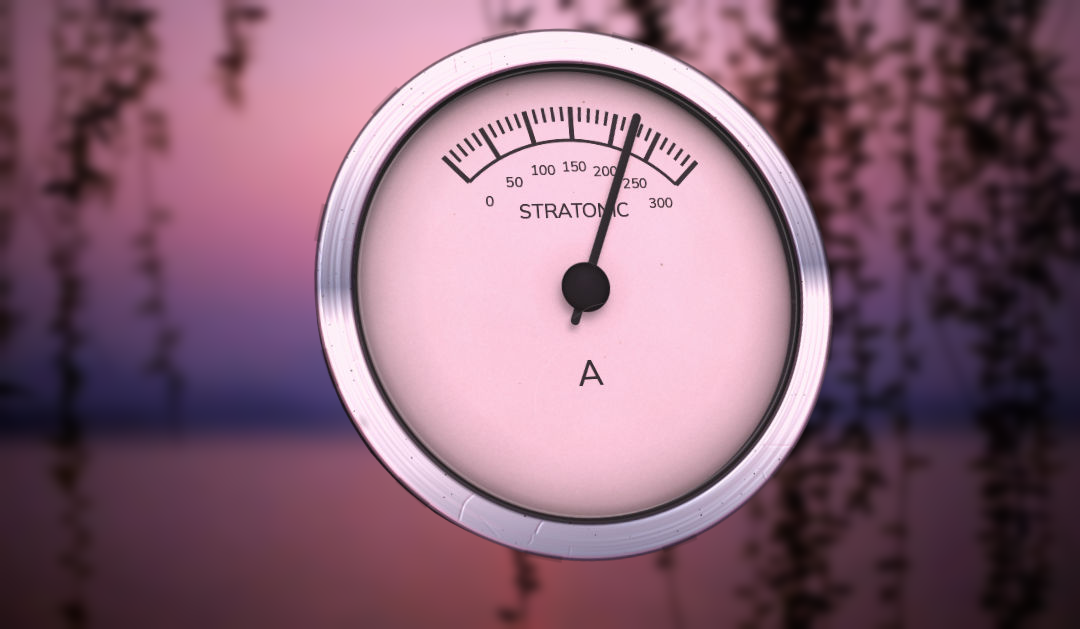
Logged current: 220 A
